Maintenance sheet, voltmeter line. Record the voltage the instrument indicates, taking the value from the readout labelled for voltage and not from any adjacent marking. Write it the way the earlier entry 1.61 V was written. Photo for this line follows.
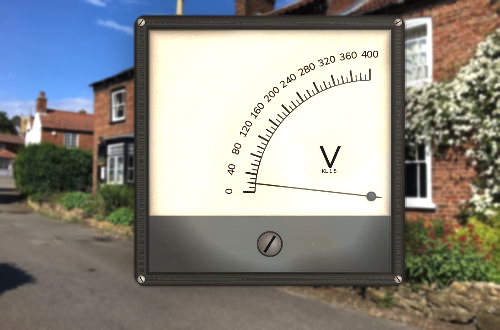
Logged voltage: 20 V
